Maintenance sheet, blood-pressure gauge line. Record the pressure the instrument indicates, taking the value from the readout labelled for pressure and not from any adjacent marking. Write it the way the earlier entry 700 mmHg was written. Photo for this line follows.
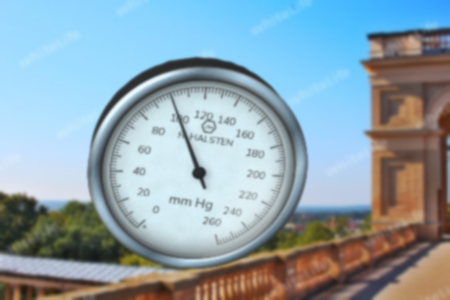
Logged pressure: 100 mmHg
